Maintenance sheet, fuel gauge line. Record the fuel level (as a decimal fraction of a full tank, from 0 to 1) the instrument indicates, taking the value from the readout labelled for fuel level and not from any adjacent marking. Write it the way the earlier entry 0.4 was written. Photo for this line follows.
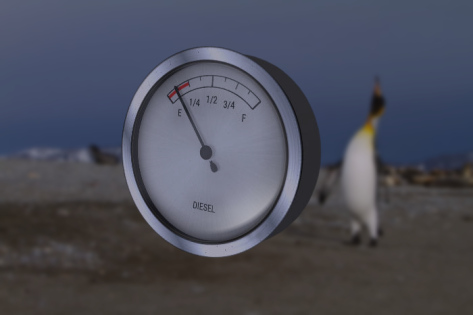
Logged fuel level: 0.125
